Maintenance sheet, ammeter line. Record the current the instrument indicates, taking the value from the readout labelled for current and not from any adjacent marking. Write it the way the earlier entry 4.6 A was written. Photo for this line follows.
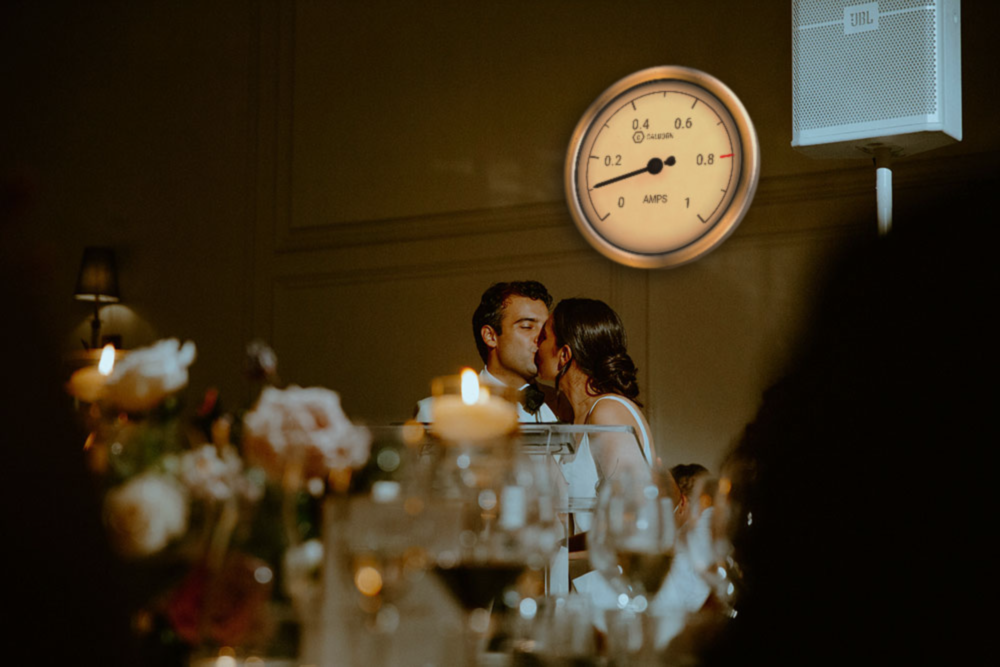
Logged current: 0.1 A
